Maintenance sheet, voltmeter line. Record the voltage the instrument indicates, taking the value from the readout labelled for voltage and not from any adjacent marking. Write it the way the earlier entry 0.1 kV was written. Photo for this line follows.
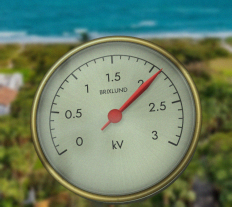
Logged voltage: 2.1 kV
